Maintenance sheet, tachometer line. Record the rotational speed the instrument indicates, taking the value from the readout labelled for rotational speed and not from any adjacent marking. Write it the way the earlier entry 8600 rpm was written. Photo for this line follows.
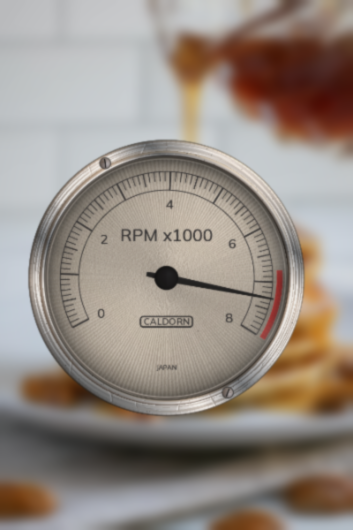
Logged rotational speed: 7300 rpm
